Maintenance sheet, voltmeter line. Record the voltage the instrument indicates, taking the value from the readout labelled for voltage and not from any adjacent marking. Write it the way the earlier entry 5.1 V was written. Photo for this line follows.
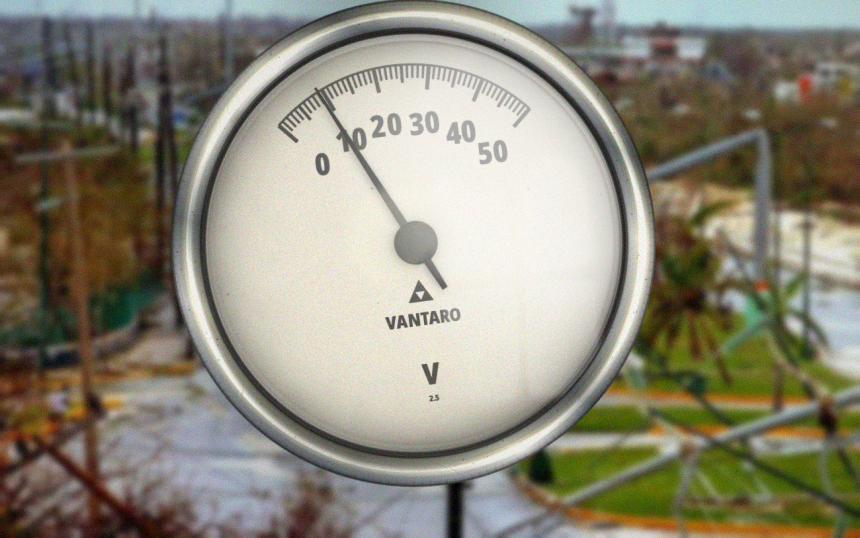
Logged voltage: 9 V
